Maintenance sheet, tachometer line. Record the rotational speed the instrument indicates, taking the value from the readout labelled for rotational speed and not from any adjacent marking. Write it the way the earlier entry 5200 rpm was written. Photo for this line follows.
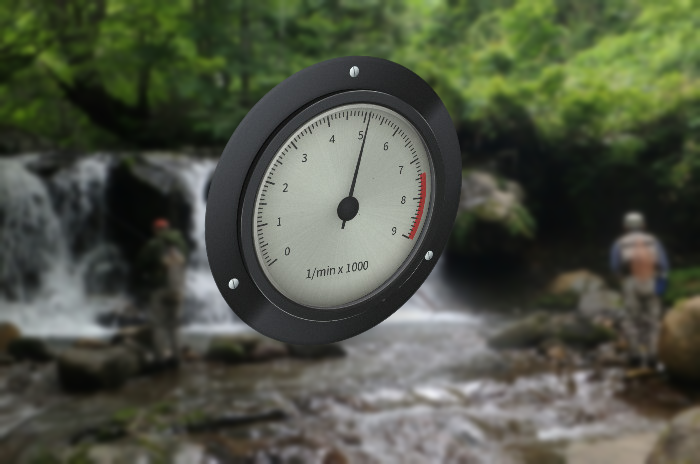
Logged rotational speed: 5000 rpm
